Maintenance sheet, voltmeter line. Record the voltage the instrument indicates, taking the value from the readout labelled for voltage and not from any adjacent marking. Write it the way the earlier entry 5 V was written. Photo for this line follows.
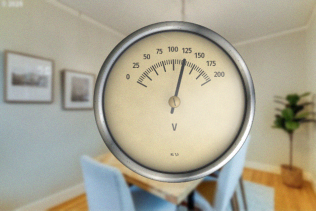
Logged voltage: 125 V
